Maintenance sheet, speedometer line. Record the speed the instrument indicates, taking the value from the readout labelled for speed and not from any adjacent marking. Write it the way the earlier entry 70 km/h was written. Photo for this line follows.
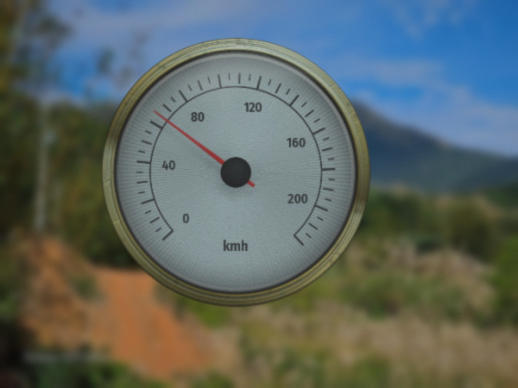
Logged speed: 65 km/h
